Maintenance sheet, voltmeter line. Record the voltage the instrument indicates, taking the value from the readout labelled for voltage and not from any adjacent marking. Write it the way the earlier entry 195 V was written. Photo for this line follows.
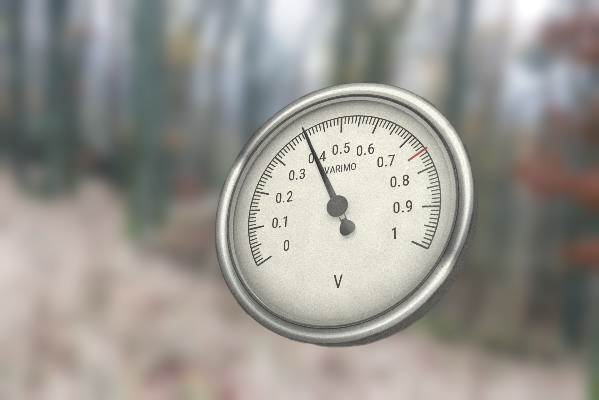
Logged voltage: 0.4 V
